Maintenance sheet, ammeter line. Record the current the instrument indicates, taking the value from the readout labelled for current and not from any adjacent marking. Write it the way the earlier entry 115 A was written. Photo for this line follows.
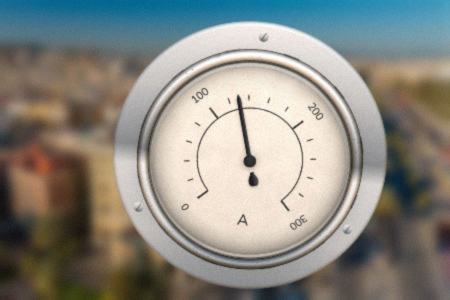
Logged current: 130 A
